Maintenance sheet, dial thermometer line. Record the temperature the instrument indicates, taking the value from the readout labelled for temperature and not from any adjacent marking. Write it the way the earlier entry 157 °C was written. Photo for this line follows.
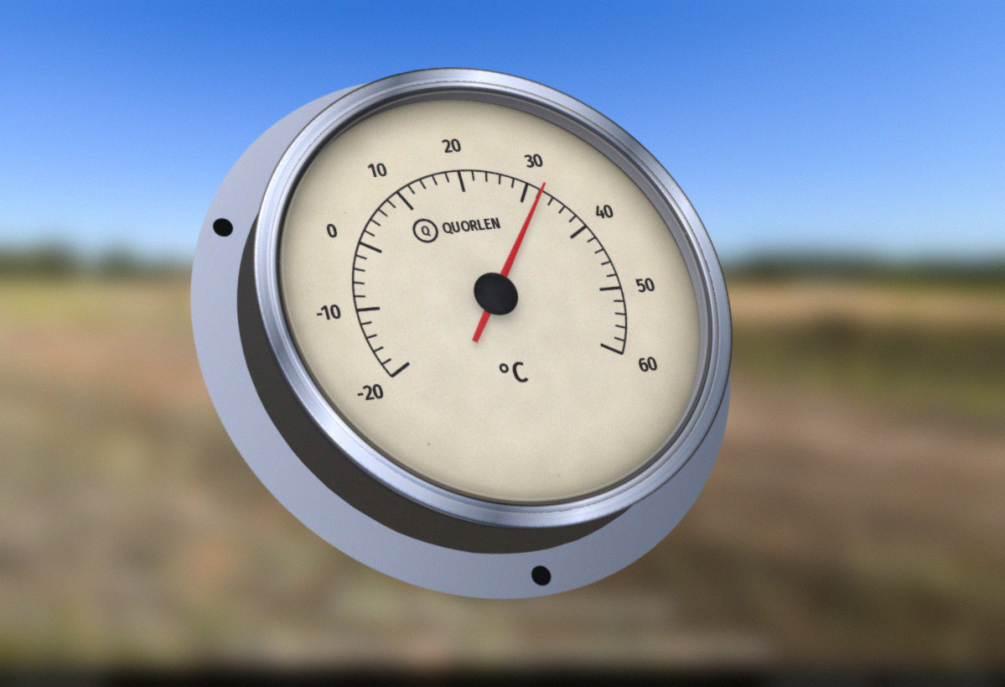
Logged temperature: 32 °C
